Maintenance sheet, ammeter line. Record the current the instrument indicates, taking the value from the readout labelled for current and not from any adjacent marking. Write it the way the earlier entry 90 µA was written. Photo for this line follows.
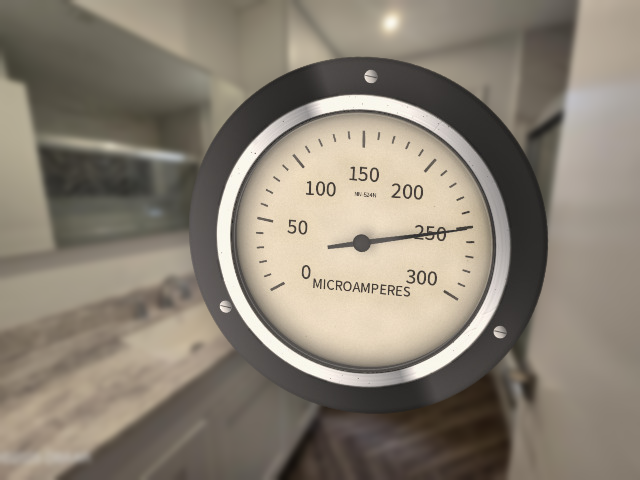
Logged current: 250 µA
